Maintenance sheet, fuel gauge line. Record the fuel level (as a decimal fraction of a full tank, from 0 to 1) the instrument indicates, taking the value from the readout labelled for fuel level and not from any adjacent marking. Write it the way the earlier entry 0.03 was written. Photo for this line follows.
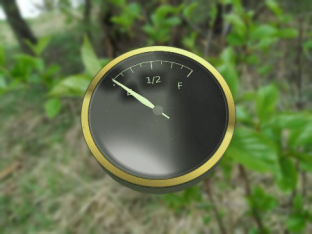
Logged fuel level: 0
